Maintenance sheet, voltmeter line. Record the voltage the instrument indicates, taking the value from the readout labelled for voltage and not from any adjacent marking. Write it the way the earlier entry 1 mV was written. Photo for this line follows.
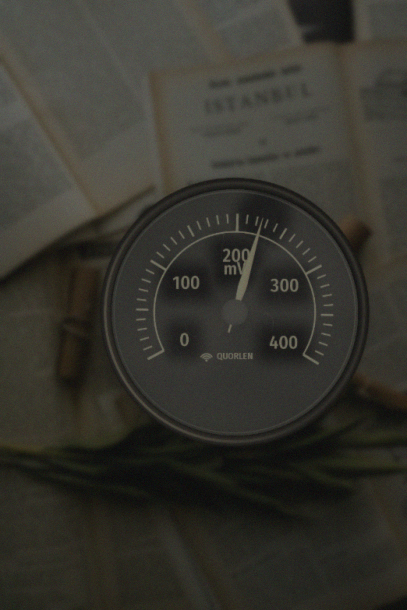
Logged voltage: 225 mV
